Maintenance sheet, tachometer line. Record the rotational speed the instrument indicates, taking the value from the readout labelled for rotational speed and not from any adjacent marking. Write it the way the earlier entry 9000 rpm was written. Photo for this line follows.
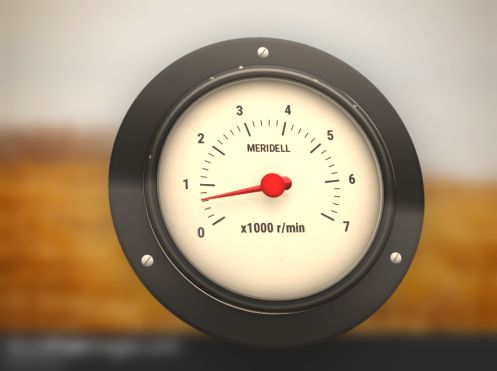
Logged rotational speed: 600 rpm
